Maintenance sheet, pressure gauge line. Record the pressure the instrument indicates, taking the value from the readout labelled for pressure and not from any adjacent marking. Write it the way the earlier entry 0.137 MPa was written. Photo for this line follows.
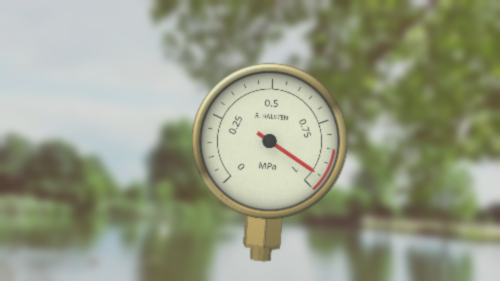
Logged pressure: 0.95 MPa
